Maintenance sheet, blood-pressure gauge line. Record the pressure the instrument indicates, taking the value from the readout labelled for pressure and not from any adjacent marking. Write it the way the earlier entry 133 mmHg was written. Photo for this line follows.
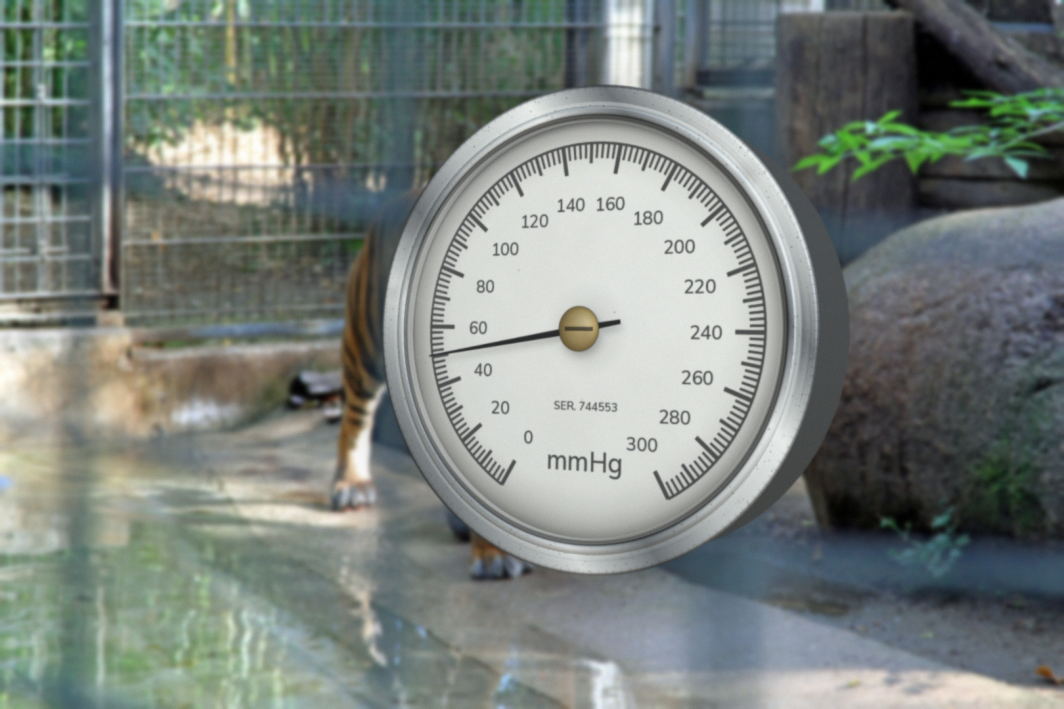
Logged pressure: 50 mmHg
